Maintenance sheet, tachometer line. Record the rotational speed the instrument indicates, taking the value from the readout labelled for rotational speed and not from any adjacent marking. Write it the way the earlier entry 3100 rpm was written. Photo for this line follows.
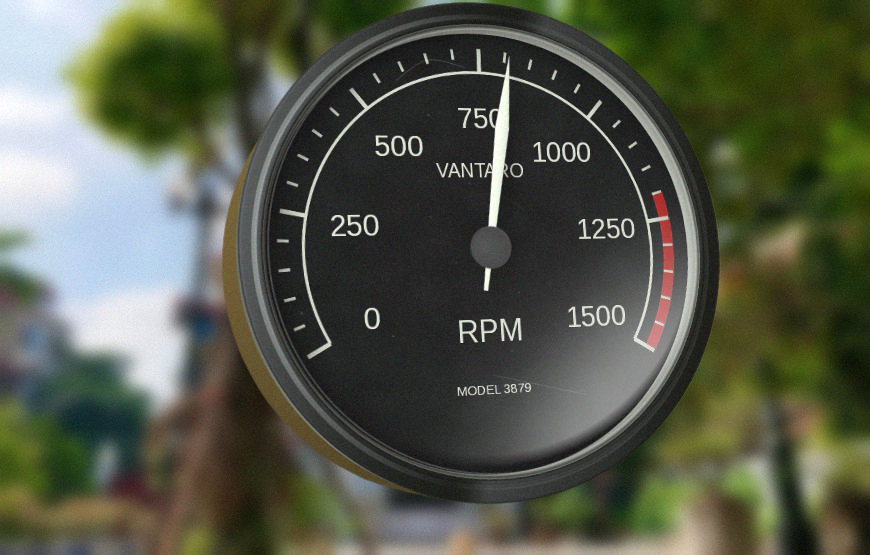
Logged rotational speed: 800 rpm
